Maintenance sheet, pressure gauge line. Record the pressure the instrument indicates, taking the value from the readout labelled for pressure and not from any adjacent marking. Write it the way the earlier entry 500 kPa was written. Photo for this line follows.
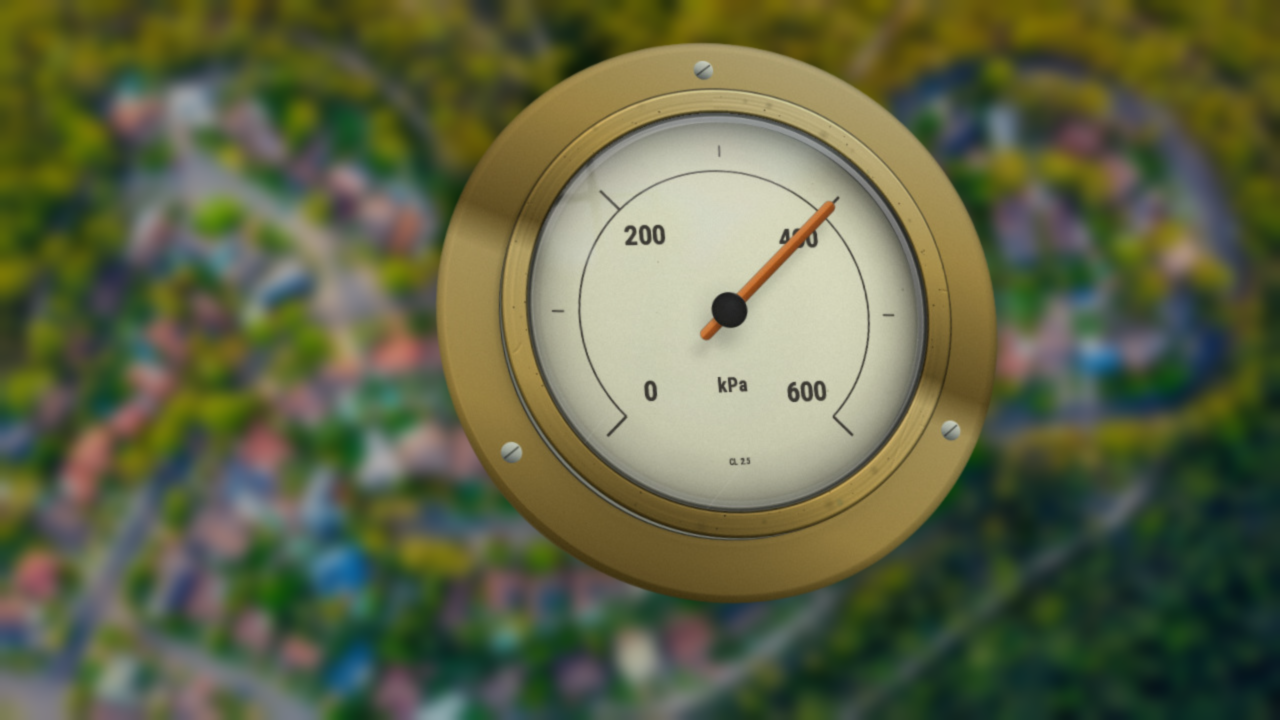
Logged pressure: 400 kPa
